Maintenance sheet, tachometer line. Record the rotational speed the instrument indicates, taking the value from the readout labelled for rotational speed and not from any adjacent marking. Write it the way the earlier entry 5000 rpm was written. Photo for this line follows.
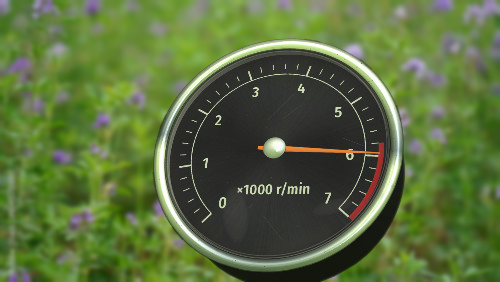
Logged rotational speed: 6000 rpm
